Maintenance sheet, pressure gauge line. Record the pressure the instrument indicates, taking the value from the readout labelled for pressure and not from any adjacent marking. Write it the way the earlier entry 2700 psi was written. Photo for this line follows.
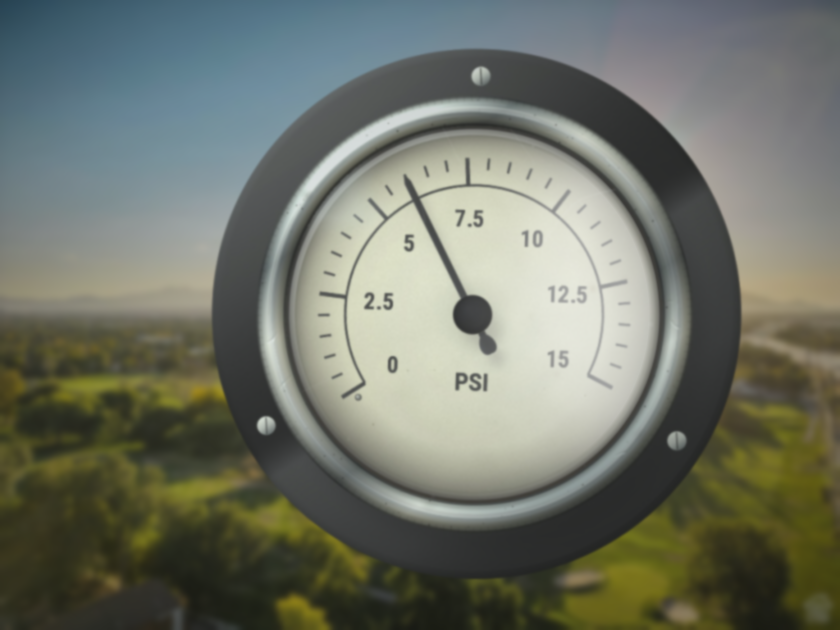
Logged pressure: 6 psi
